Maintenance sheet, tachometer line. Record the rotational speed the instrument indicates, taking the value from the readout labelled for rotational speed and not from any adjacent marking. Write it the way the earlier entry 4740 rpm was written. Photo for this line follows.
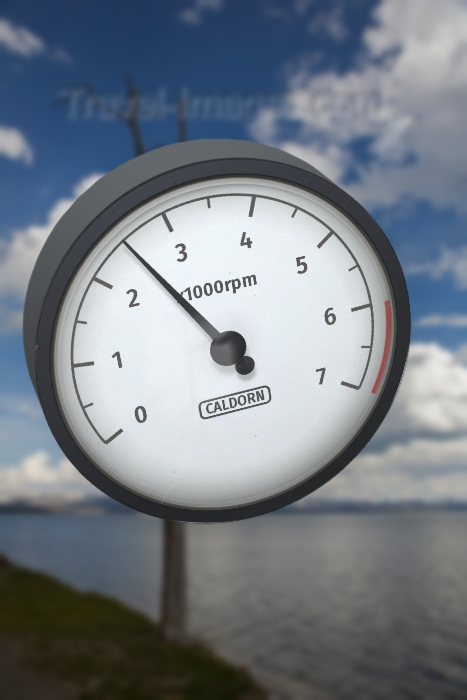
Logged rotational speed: 2500 rpm
